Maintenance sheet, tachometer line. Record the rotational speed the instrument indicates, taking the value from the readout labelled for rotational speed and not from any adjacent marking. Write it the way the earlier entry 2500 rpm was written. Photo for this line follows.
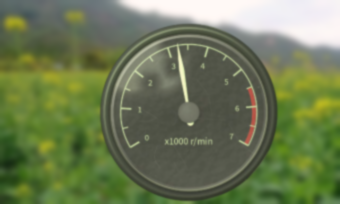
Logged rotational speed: 3250 rpm
